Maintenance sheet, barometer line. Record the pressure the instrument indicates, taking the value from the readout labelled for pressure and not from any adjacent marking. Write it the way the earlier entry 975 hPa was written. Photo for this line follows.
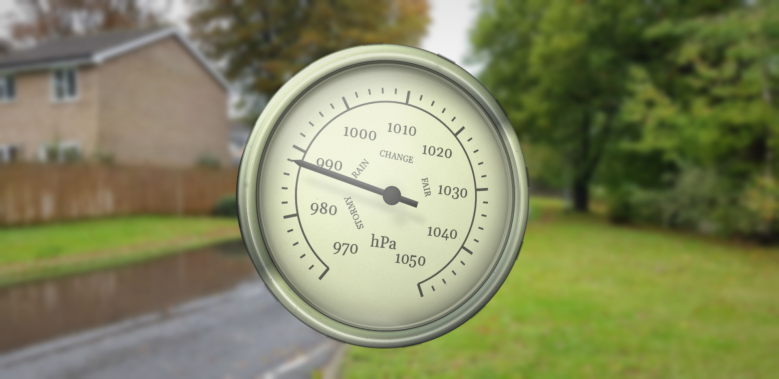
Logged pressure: 988 hPa
